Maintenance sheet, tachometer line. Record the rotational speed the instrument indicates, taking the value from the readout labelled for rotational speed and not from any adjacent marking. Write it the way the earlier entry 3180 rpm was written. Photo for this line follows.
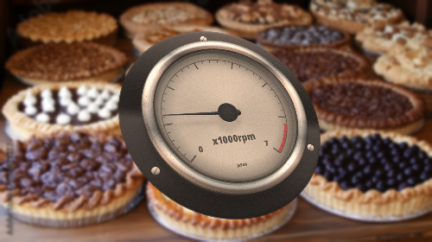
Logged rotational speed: 1200 rpm
